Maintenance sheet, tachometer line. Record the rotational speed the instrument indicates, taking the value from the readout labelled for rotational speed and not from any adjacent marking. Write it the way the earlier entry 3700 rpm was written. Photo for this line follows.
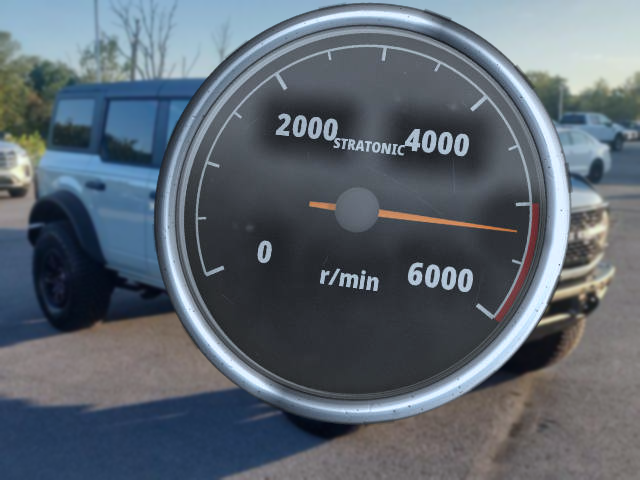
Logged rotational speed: 5250 rpm
